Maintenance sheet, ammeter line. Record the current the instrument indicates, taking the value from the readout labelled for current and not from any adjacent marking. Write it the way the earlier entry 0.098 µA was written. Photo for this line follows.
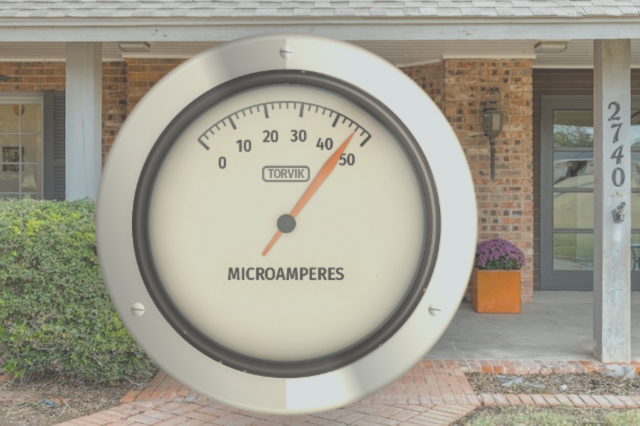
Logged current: 46 µA
